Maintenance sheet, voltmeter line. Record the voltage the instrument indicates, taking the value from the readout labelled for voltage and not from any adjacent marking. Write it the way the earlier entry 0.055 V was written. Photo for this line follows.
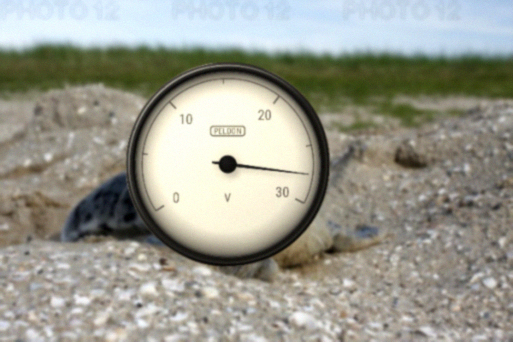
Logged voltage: 27.5 V
